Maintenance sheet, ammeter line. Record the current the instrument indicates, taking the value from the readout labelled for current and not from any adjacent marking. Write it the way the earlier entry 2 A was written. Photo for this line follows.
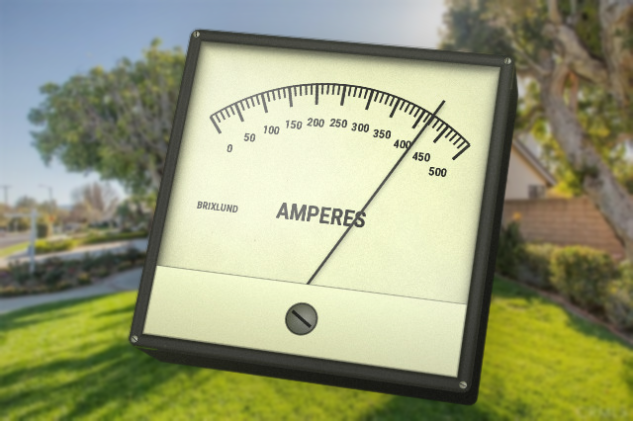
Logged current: 420 A
